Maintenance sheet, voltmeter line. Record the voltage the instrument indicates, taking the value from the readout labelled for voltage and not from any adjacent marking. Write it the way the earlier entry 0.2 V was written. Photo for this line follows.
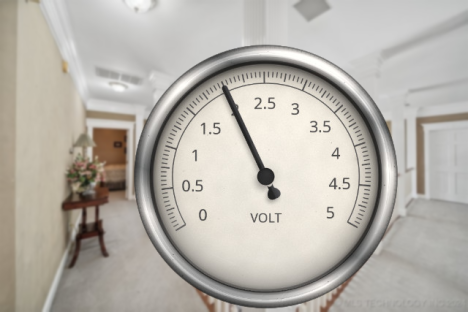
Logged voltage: 2 V
